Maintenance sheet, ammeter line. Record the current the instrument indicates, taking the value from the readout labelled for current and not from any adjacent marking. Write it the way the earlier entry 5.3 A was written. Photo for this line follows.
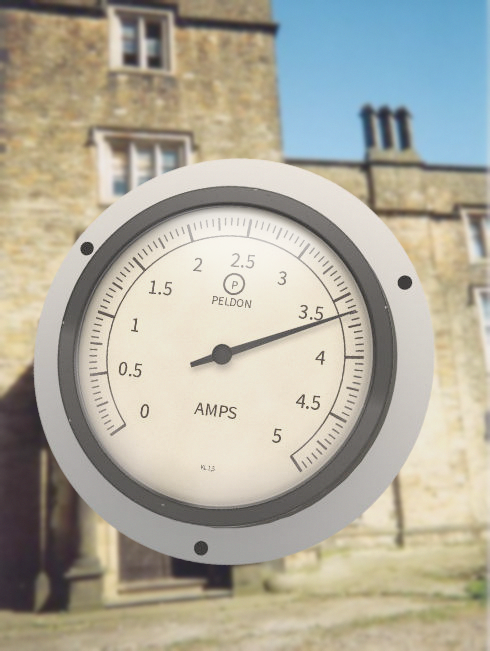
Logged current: 3.65 A
